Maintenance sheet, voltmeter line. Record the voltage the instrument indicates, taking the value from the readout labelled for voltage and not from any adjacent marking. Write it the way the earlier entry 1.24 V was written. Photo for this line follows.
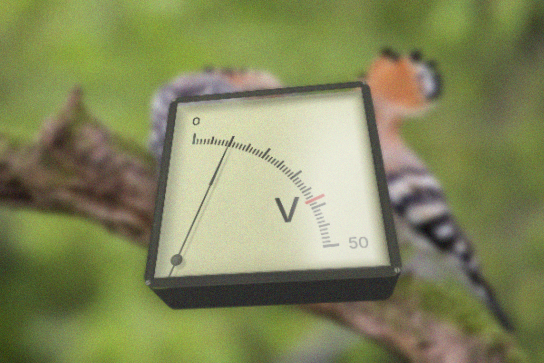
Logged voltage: 10 V
